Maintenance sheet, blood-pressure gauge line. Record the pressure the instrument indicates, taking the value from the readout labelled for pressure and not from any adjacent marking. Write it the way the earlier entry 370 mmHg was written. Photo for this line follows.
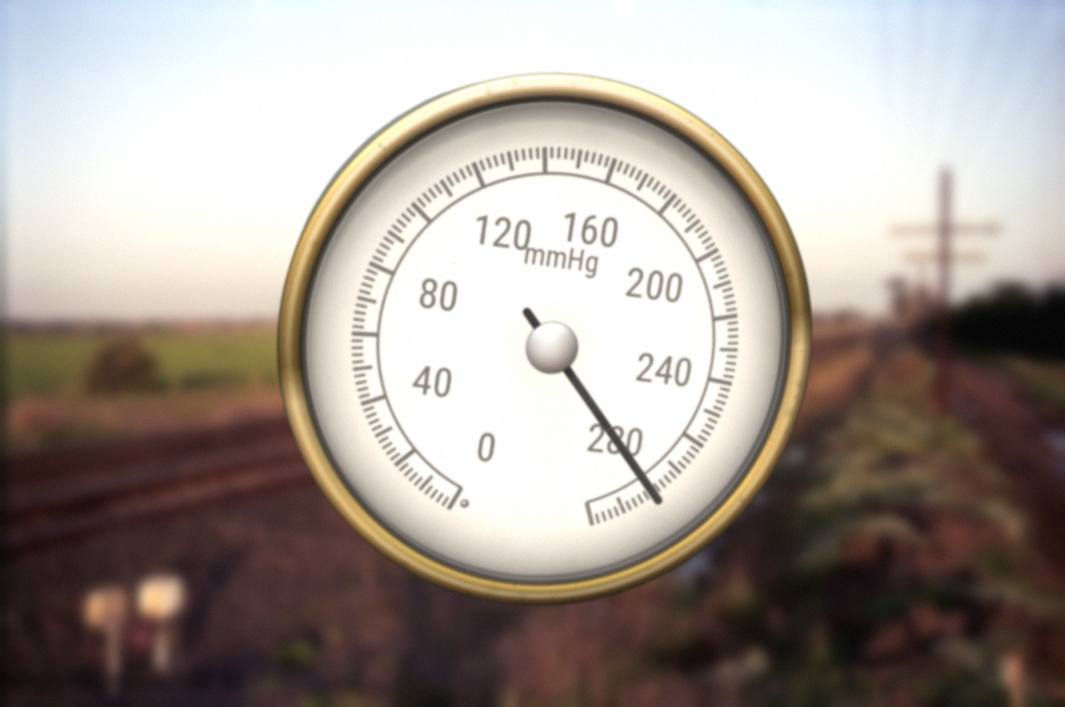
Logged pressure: 280 mmHg
